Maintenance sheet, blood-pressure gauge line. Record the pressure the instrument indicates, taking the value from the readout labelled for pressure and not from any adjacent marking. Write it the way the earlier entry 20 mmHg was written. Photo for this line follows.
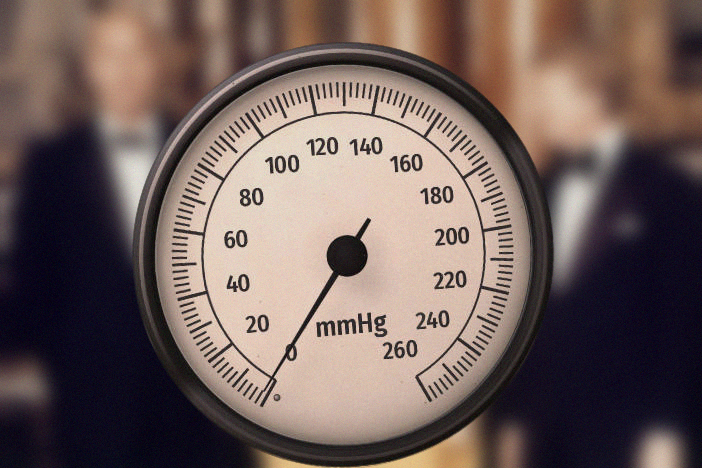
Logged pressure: 2 mmHg
